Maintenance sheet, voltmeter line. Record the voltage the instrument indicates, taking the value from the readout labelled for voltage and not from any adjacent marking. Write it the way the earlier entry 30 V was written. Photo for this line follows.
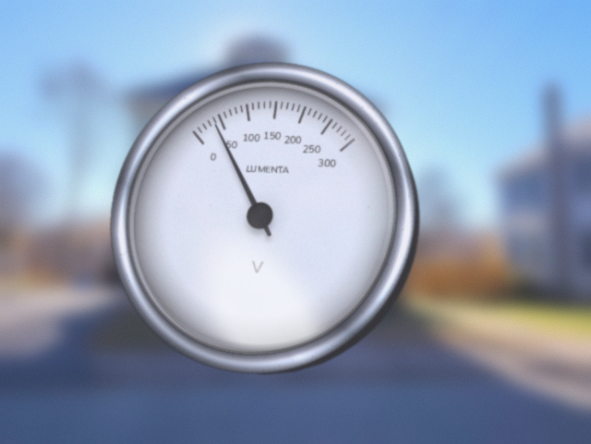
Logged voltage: 40 V
